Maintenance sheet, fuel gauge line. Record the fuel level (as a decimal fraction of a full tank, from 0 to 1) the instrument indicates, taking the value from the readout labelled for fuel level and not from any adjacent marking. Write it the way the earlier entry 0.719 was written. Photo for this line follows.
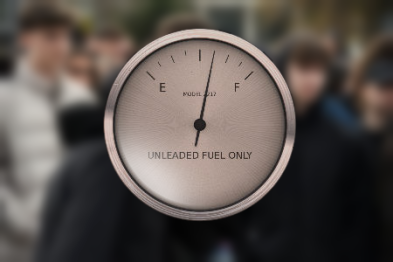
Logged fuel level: 0.625
